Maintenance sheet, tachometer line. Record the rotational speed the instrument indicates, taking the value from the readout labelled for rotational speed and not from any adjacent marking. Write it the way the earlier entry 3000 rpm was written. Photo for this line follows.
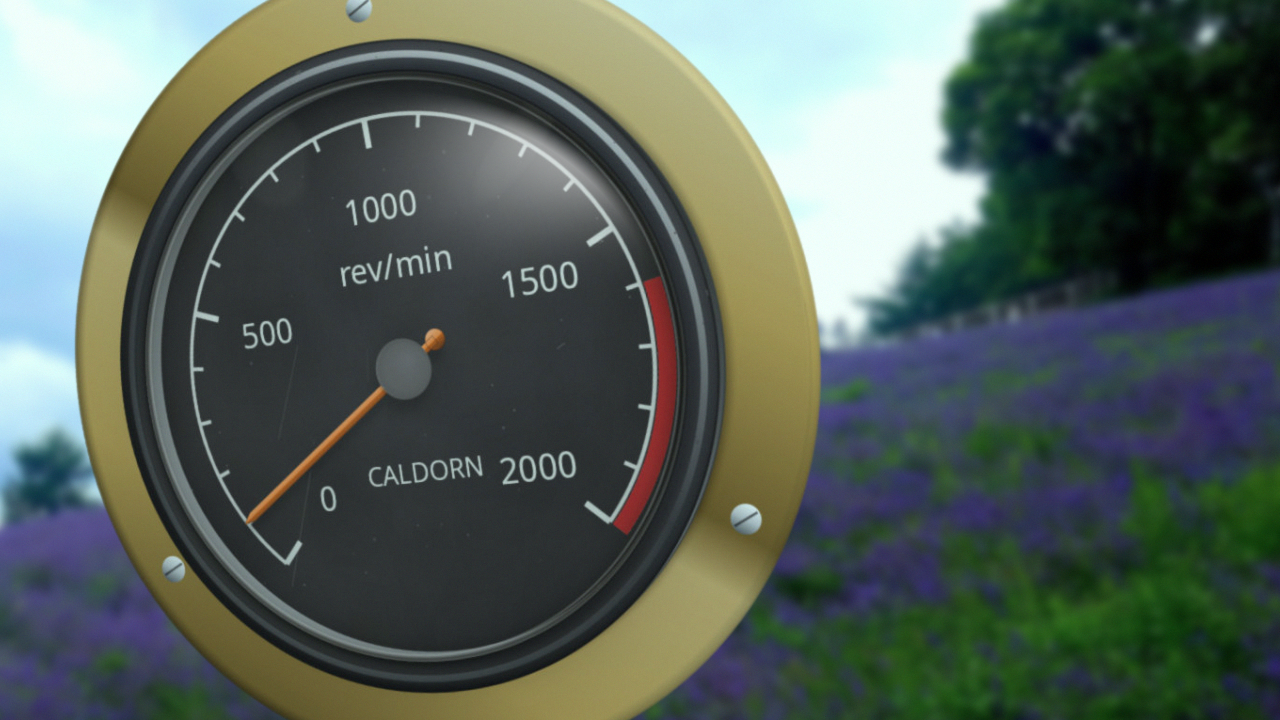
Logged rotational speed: 100 rpm
